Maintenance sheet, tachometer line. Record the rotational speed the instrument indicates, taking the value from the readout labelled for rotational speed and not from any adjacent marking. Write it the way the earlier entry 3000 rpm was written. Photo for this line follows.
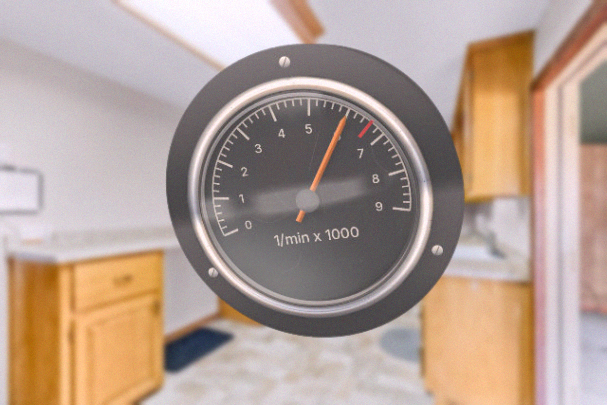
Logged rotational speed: 6000 rpm
